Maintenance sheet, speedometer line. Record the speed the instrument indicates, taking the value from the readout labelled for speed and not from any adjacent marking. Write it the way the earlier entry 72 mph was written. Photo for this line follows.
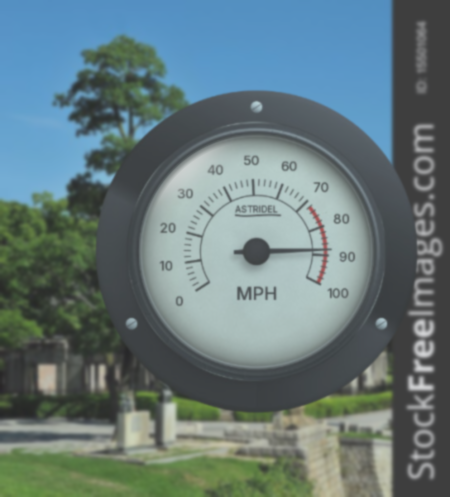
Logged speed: 88 mph
